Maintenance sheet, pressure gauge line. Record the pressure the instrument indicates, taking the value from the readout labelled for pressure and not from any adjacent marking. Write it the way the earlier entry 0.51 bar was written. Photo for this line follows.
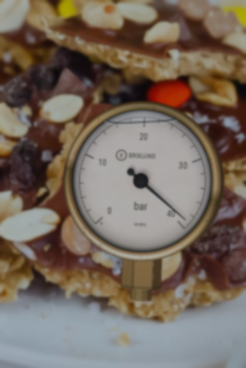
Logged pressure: 39 bar
